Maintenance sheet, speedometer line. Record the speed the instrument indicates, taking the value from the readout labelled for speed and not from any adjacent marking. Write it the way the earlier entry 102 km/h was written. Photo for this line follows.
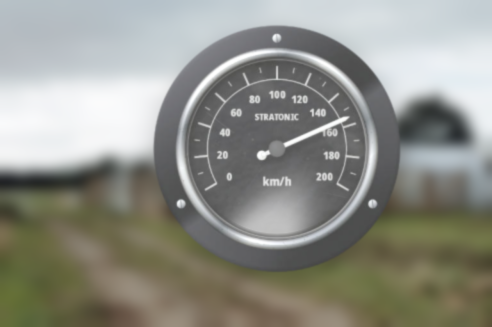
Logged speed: 155 km/h
